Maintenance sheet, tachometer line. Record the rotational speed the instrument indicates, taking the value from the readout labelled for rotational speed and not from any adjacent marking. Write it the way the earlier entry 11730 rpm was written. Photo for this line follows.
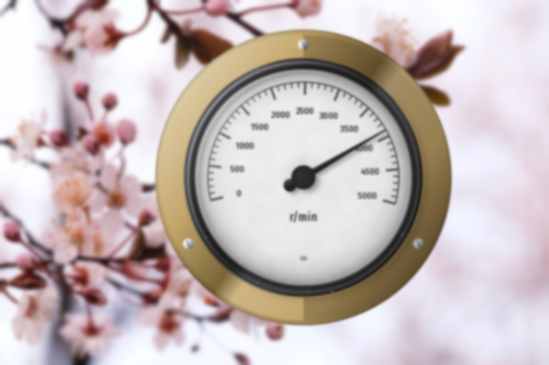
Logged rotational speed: 3900 rpm
